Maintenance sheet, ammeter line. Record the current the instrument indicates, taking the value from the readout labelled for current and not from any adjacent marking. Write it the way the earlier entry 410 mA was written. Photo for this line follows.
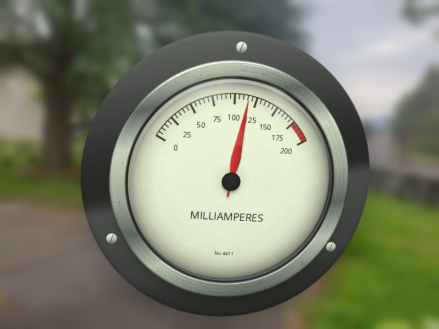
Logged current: 115 mA
